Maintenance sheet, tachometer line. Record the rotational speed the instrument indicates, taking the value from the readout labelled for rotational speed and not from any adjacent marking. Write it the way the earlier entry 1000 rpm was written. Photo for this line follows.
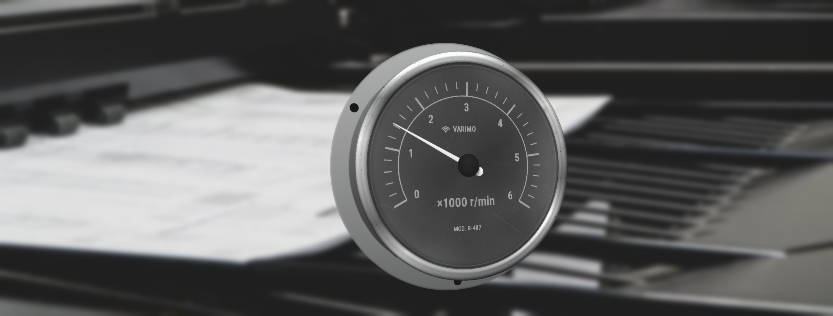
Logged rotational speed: 1400 rpm
